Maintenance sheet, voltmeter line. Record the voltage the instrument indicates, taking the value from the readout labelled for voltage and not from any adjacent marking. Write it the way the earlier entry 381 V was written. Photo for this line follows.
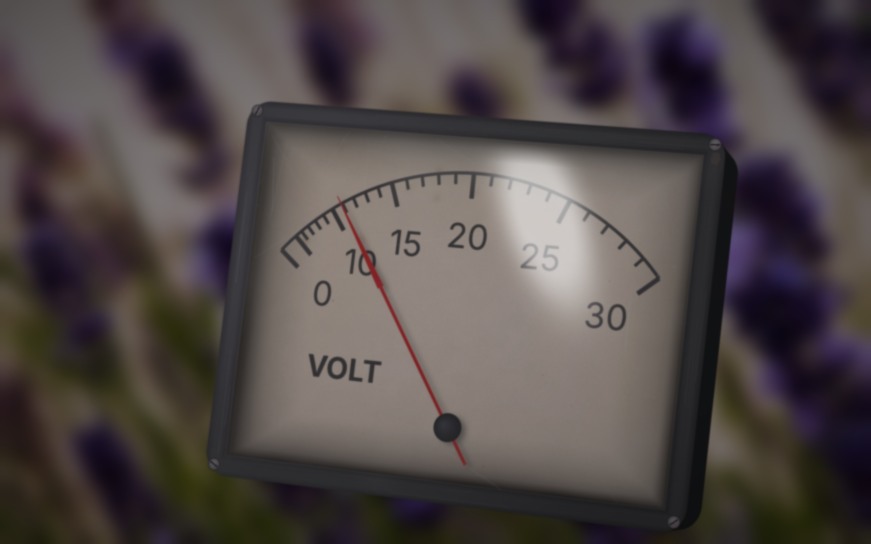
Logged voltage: 11 V
